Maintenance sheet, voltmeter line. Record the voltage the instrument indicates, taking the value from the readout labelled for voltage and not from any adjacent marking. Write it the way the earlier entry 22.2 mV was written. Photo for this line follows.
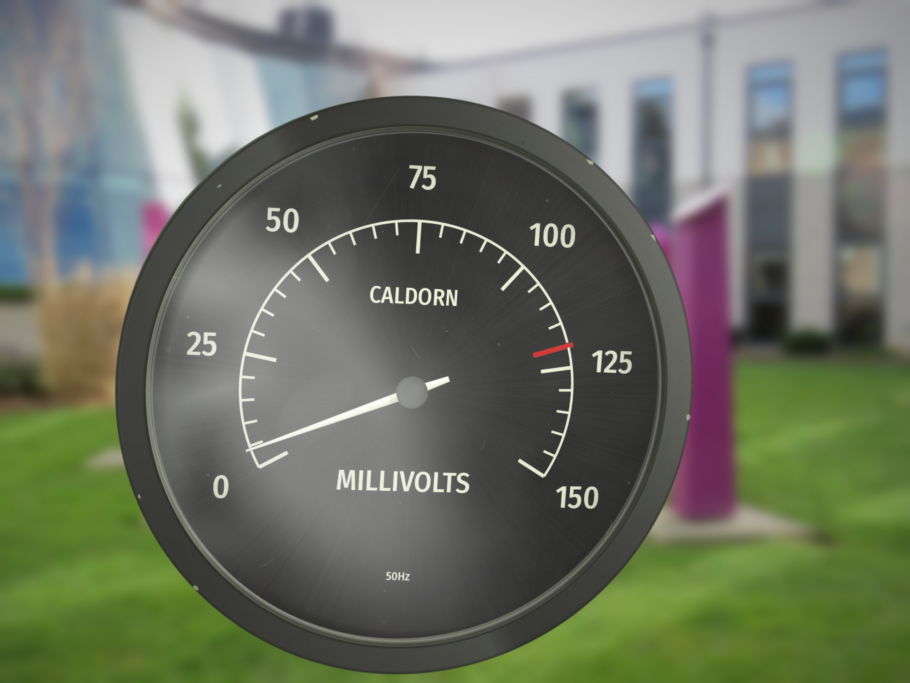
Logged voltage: 5 mV
